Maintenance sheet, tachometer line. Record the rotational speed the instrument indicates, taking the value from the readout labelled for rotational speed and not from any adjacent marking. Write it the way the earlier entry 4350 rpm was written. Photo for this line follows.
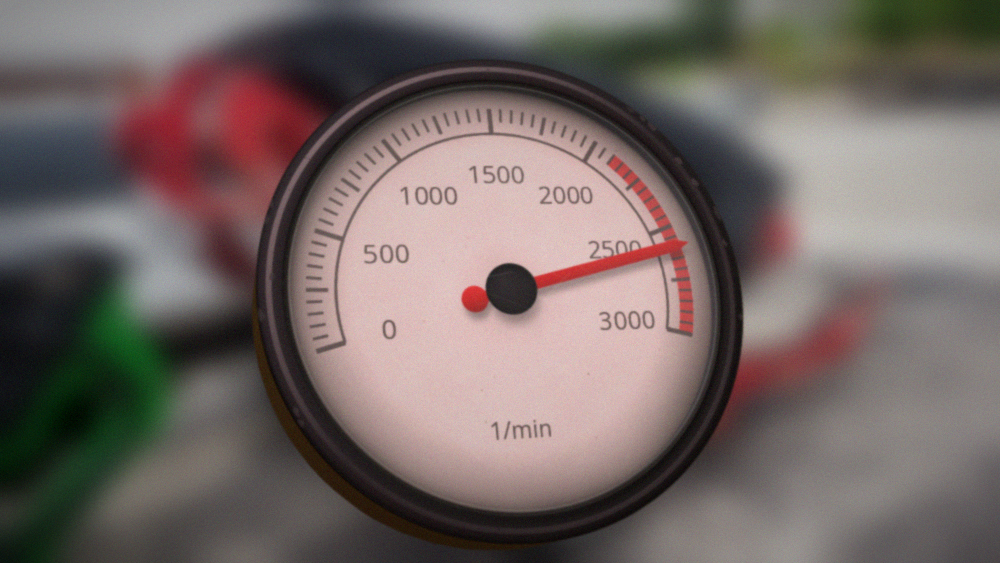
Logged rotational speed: 2600 rpm
